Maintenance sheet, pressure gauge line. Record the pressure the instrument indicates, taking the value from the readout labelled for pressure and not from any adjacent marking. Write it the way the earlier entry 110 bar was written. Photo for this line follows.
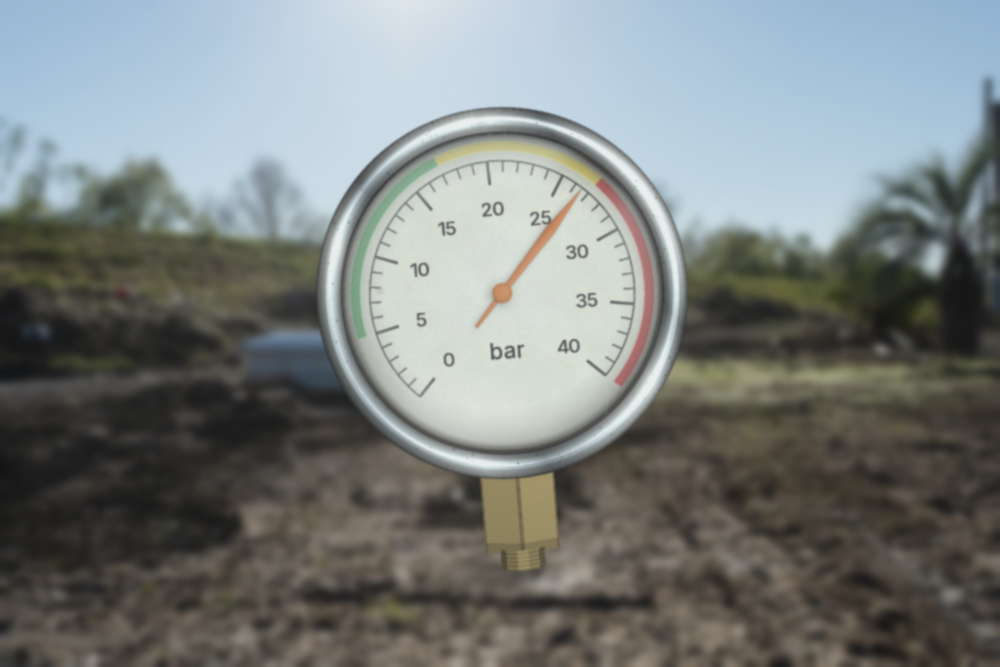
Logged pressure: 26.5 bar
